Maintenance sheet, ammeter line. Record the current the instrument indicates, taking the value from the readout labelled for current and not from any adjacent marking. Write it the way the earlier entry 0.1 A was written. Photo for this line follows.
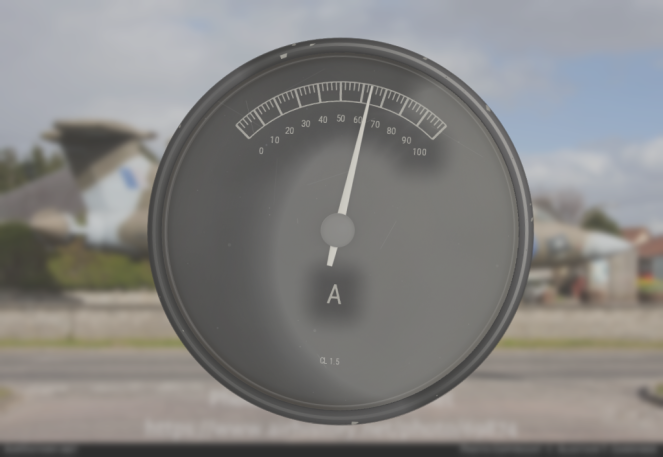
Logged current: 64 A
